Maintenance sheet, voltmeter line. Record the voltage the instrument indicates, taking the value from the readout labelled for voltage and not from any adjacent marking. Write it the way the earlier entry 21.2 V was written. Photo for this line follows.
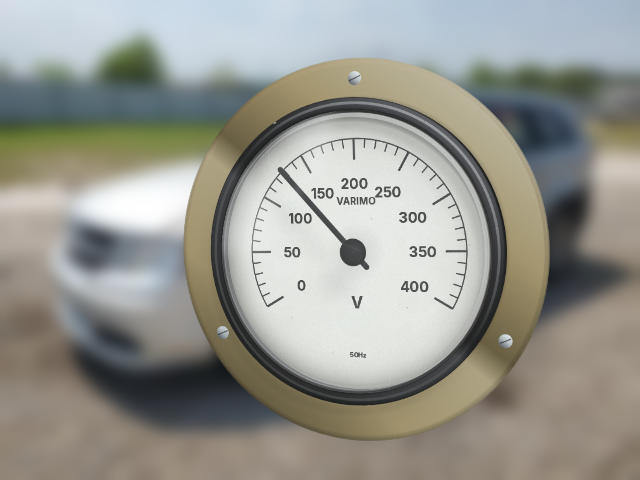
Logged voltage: 130 V
